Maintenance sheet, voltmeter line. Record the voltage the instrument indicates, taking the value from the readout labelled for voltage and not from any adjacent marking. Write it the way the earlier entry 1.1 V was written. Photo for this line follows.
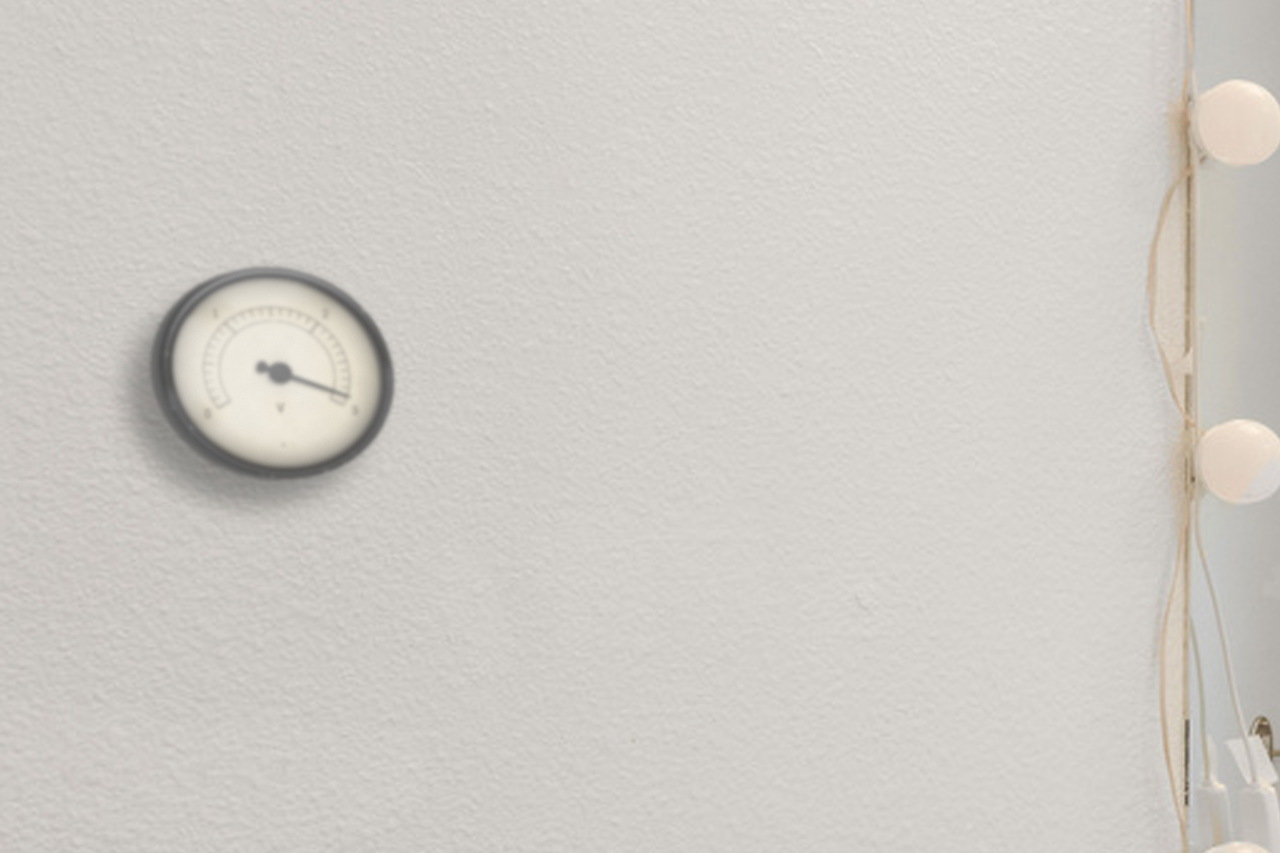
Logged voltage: 2.9 V
